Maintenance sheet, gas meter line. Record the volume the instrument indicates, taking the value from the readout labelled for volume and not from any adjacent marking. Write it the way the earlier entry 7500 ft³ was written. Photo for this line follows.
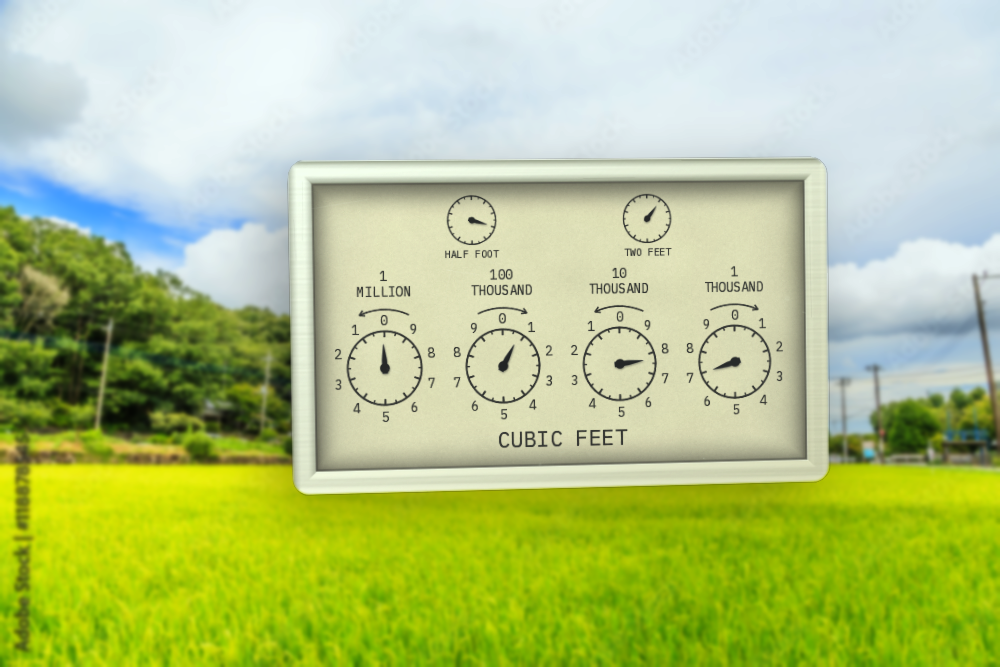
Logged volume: 7700 ft³
